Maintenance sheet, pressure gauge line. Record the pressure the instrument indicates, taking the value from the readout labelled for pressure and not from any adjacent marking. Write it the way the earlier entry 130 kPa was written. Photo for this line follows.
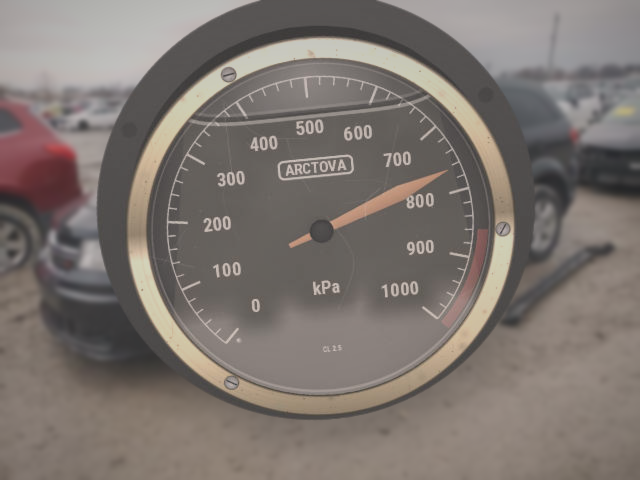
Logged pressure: 760 kPa
